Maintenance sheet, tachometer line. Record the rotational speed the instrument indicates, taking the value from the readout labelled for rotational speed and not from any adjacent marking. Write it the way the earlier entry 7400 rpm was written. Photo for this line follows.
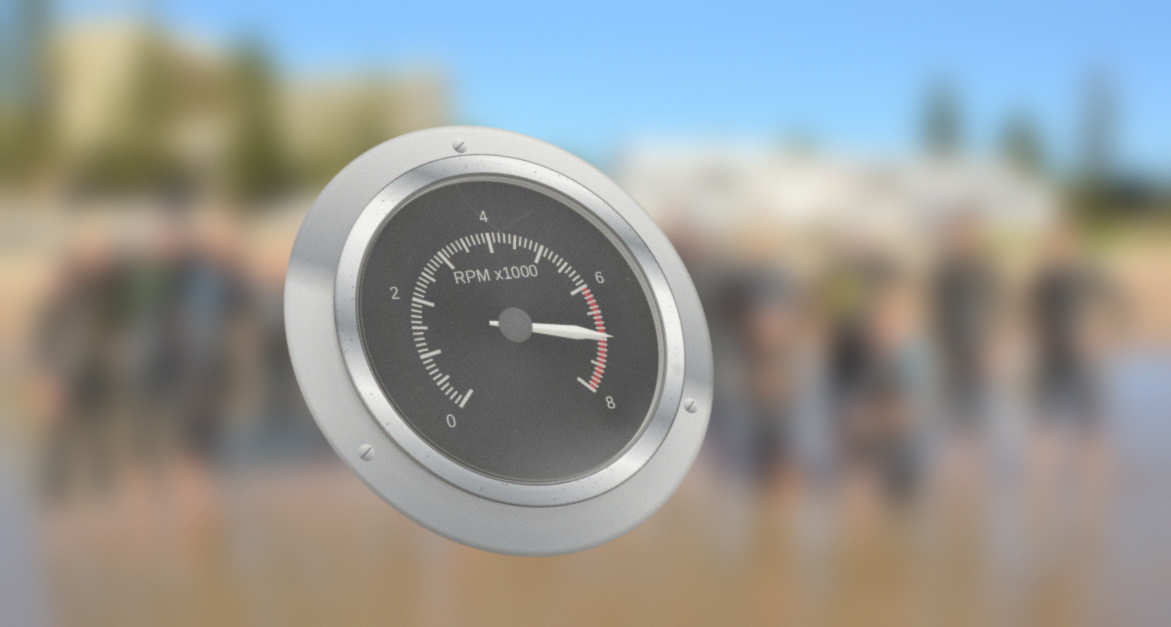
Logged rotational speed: 7000 rpm
